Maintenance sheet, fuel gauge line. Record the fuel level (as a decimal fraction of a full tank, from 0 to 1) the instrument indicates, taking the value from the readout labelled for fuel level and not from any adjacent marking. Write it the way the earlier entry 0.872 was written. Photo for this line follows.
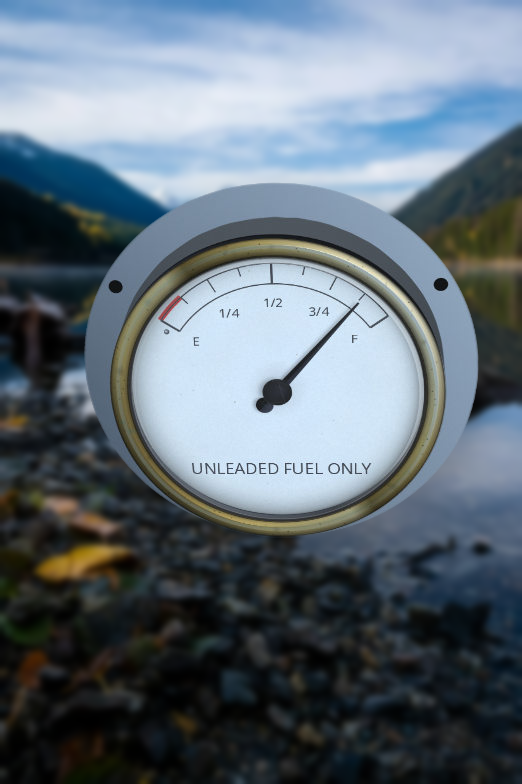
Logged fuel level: 0.875
